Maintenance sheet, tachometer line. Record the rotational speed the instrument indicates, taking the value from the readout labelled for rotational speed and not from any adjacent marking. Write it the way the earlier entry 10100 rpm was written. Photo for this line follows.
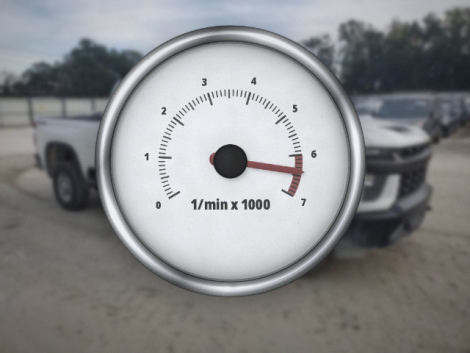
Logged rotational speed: 6400 rpm
